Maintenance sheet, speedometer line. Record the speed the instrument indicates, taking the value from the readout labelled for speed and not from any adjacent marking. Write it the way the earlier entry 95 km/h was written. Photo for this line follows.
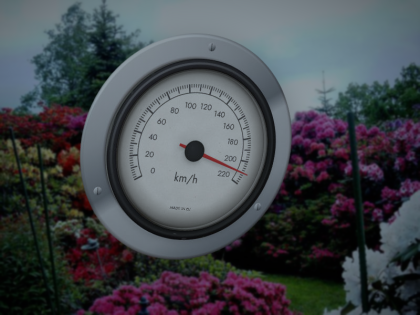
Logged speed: 210 km/h
